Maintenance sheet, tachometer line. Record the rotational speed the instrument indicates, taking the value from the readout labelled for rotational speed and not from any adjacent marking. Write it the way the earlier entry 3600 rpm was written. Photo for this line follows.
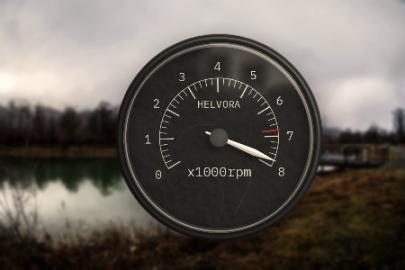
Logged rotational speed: 7800 rpm
